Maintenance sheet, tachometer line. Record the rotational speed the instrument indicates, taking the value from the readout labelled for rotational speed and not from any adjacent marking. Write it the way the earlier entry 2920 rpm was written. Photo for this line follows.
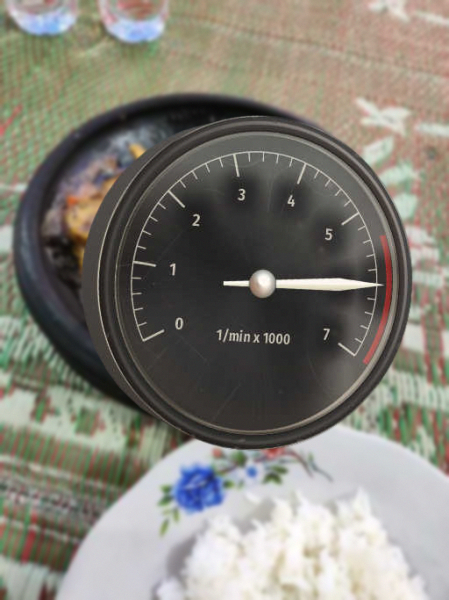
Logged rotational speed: 6000 rpm
